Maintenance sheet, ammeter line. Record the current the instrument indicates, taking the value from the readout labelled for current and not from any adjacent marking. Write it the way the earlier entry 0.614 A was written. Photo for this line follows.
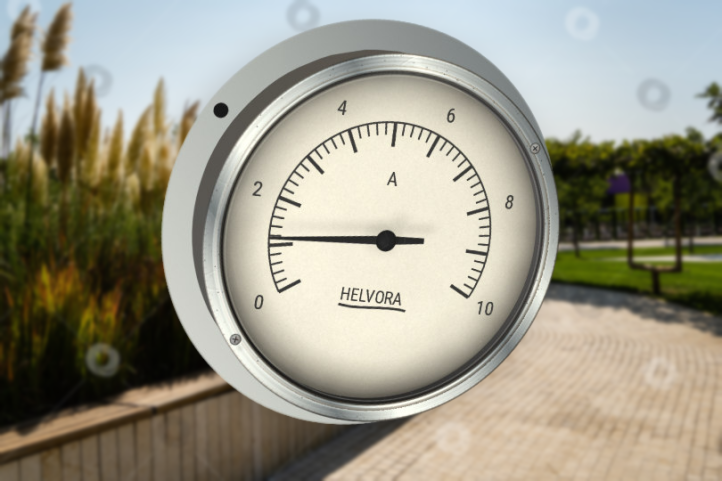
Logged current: 1.2 A
